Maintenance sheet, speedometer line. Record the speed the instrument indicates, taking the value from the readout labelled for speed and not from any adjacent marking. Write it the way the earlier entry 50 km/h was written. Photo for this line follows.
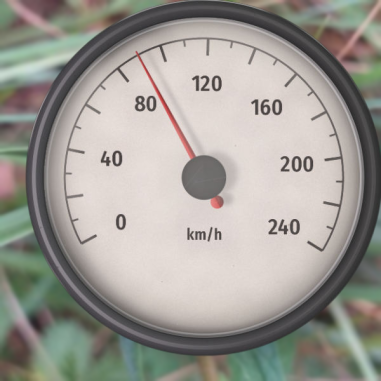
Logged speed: 90 km/h
